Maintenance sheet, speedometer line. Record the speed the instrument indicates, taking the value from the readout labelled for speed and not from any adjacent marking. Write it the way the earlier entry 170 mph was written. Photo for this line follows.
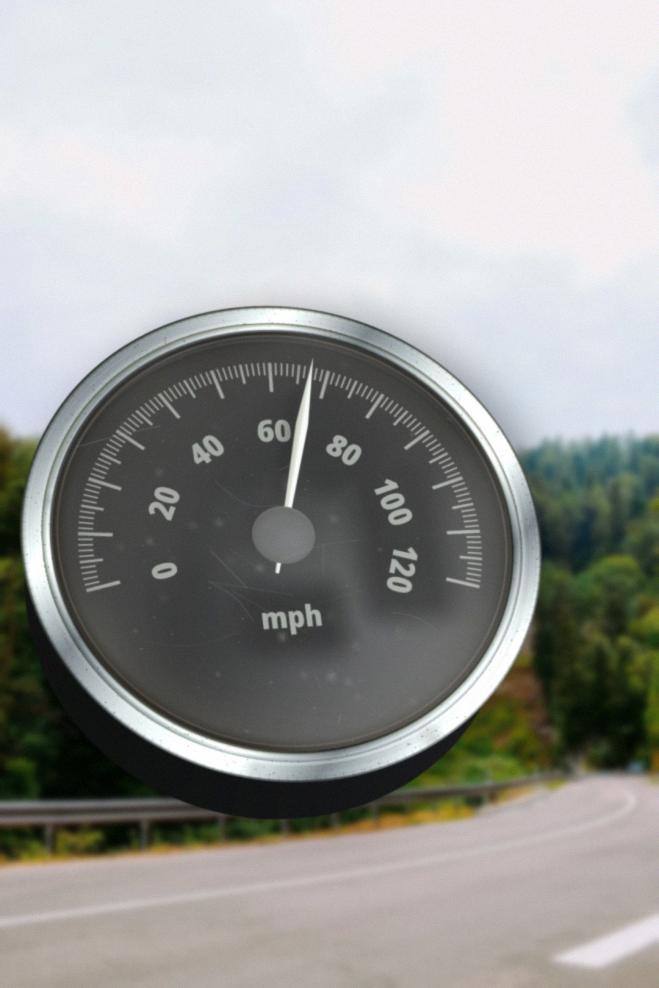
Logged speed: 67 mph
